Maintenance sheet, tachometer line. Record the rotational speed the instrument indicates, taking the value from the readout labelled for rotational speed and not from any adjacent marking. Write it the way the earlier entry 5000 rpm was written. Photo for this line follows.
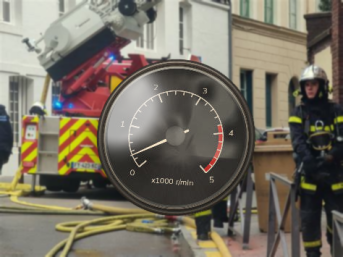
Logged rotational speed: 300 rpm
